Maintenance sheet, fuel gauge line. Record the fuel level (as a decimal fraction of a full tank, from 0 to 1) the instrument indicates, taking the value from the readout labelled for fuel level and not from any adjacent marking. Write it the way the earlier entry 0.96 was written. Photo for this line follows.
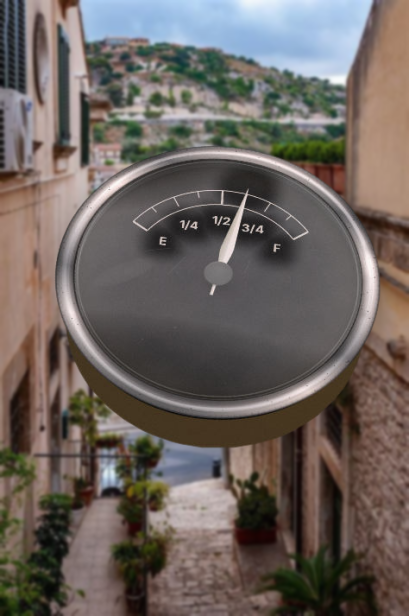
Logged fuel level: 0.625
